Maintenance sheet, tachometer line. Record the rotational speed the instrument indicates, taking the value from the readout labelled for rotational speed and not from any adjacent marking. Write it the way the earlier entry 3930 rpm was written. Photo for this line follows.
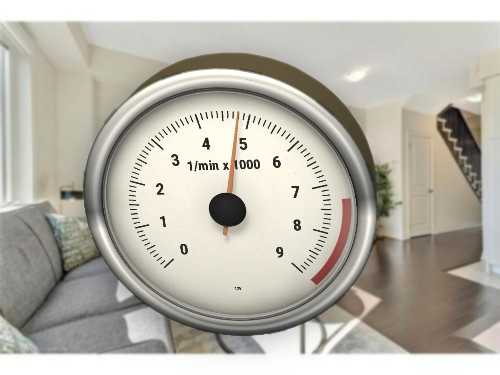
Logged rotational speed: 4800 rpm
